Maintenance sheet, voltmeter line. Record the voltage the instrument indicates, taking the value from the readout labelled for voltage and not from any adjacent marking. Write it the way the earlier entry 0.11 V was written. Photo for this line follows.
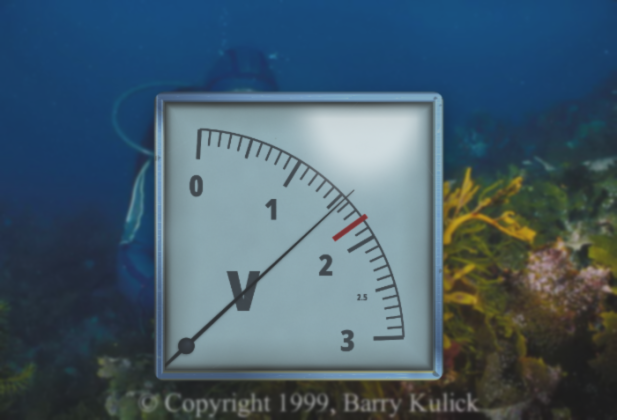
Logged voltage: 1.55 V
